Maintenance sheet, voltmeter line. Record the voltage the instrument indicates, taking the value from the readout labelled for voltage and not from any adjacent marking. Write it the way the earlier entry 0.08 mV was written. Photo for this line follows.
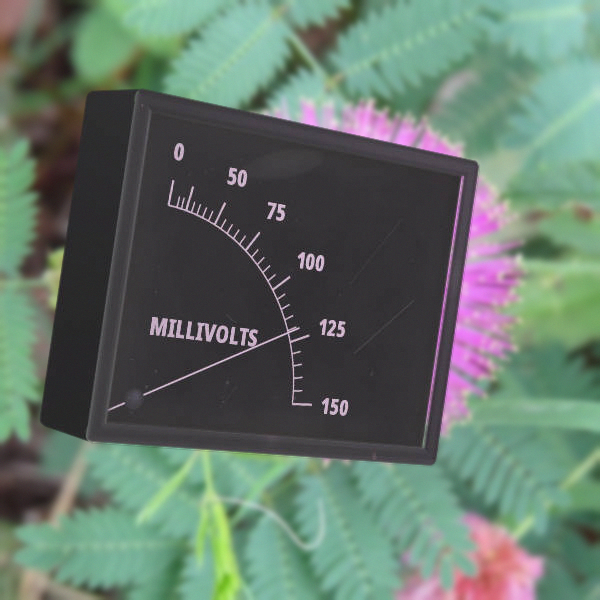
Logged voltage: 120 mV
